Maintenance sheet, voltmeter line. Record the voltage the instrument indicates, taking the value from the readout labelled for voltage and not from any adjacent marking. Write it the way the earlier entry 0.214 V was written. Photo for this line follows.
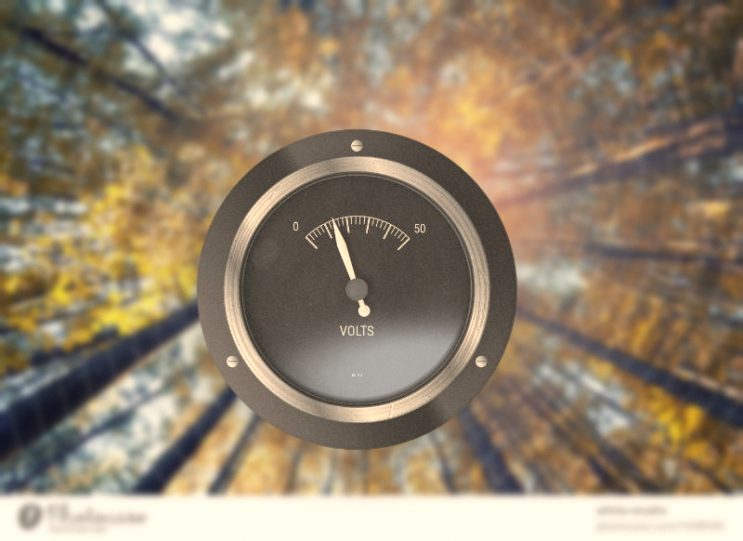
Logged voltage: 14 V
